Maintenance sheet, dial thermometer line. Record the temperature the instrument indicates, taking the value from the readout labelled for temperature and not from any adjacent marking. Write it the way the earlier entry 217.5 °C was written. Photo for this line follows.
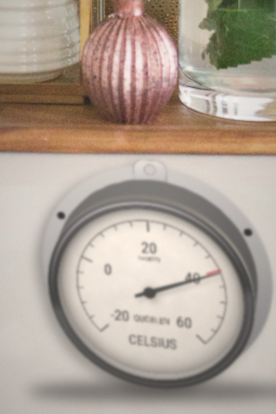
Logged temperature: 40 °C
